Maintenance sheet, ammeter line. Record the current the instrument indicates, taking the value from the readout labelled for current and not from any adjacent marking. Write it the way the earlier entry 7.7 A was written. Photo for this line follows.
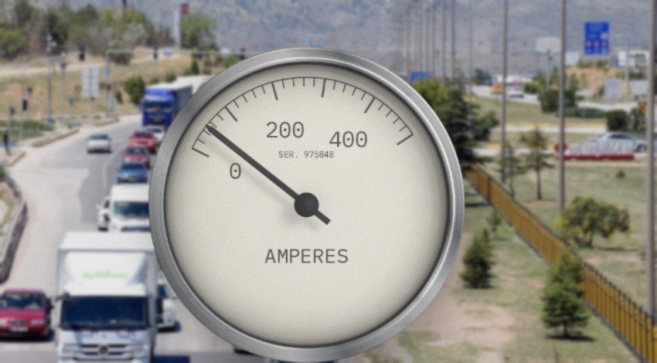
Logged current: 50 A
